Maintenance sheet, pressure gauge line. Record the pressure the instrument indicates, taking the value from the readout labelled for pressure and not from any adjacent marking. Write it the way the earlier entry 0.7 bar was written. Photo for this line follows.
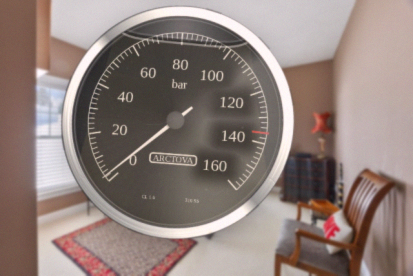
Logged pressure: 2 bar
